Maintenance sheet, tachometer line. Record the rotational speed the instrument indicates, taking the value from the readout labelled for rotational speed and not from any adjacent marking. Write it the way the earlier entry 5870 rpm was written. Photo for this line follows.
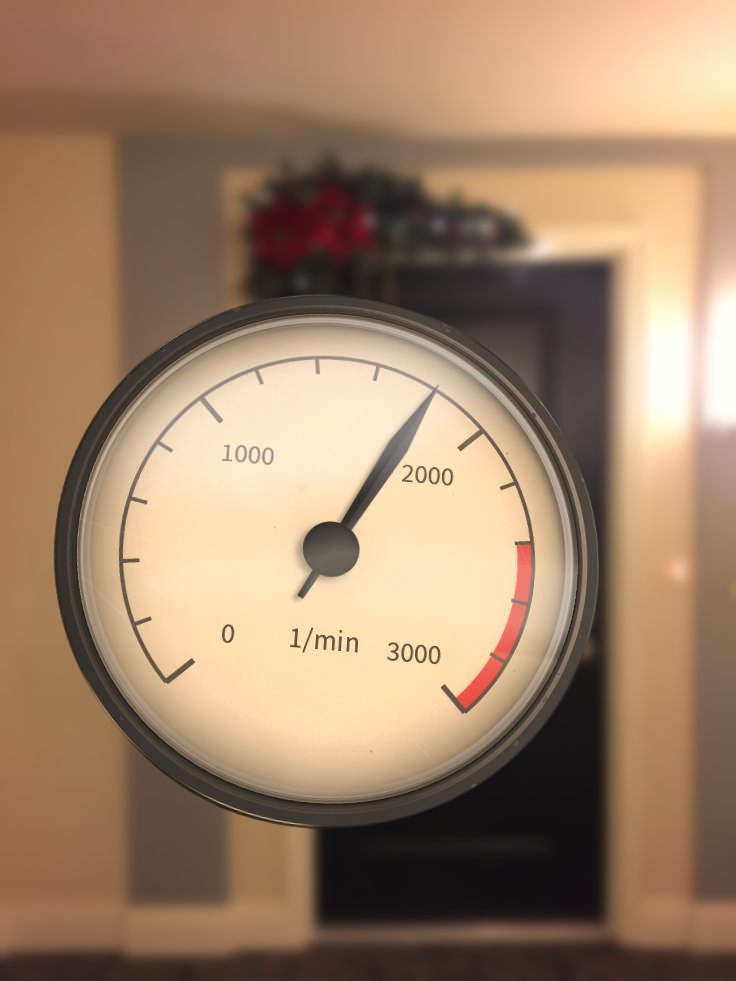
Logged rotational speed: 1800 rpm
